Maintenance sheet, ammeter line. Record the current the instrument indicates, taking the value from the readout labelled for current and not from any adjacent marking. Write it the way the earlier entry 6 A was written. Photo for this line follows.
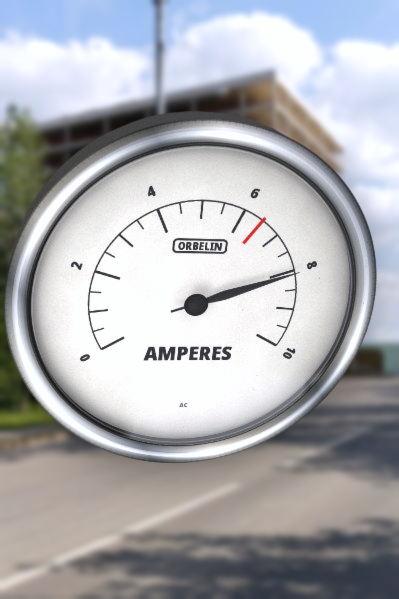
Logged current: 8 A
